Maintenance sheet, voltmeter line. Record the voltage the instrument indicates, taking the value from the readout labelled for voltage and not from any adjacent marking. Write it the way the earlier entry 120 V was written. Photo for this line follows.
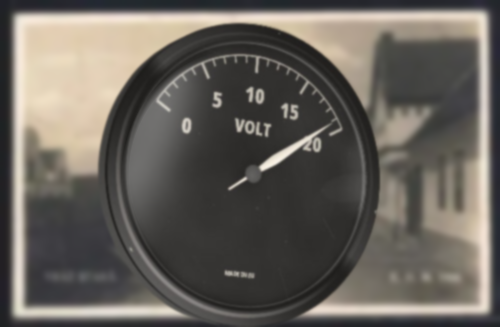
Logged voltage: 19 V
